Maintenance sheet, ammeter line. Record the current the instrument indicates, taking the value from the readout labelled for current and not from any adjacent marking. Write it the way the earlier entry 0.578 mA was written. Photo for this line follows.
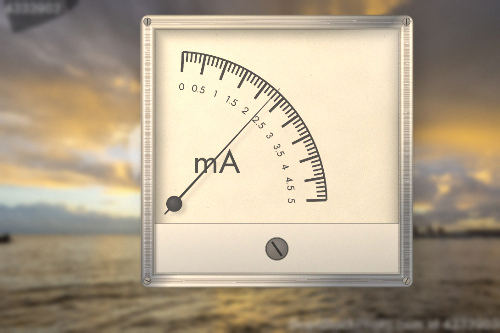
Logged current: 2.3 mA
